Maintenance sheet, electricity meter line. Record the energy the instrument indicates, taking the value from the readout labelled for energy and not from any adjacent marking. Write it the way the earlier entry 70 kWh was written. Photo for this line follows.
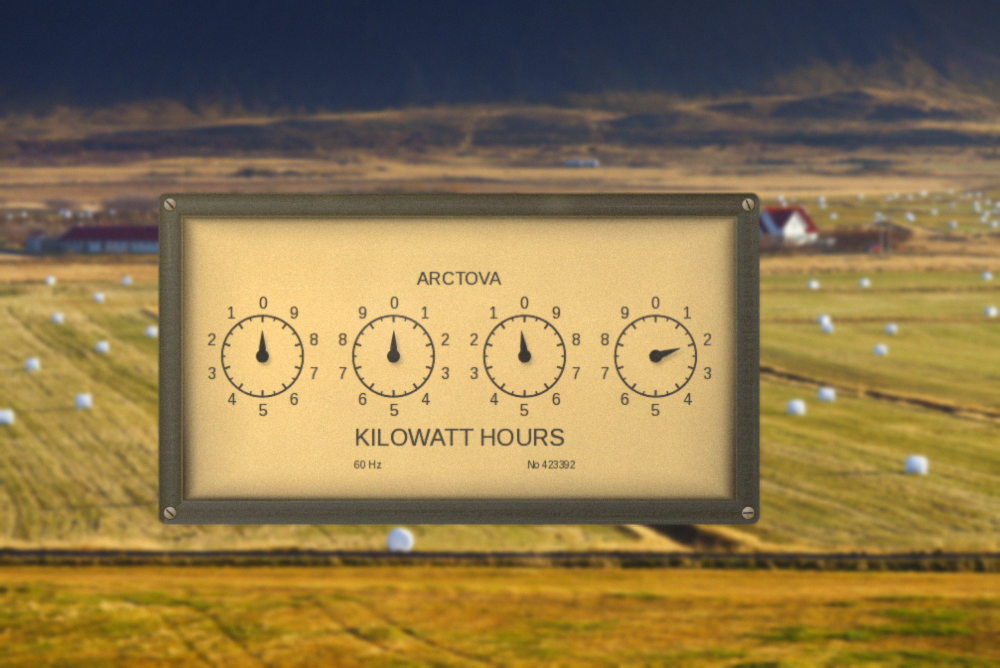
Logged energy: 2 kWh
